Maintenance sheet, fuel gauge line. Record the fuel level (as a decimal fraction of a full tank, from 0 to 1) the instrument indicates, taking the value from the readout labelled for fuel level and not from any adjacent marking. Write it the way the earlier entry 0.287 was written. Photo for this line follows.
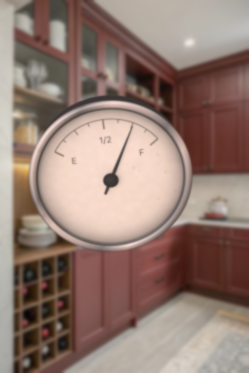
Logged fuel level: 0.75
